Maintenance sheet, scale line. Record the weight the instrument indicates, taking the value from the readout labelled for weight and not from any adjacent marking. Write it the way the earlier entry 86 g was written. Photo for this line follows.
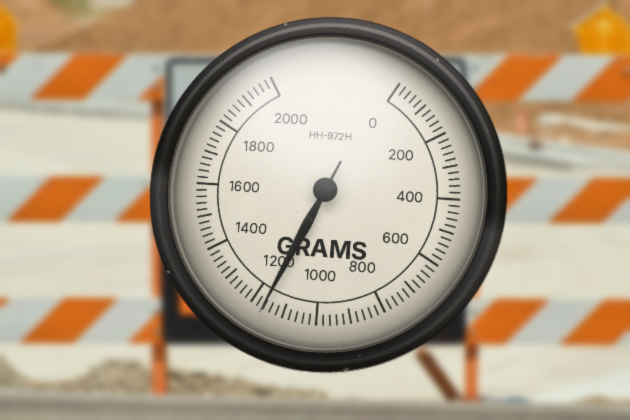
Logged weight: 1160 g
